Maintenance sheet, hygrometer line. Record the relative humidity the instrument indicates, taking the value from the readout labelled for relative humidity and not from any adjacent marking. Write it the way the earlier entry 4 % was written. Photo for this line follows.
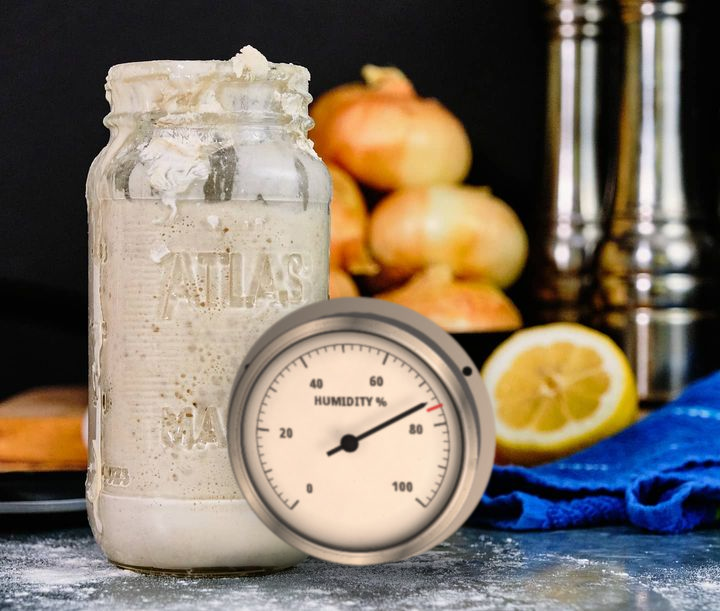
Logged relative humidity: 74 %
